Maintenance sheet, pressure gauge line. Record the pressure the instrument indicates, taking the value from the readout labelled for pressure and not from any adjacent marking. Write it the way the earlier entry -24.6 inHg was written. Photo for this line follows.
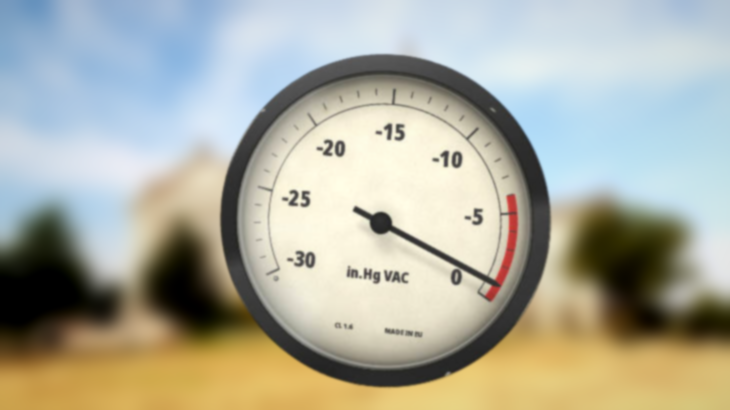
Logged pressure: -1 inHg
